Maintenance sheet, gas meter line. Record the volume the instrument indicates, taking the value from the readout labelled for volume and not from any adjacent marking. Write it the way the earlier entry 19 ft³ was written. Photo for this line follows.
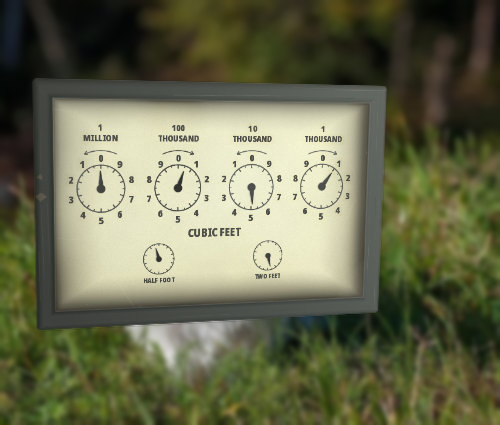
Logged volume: 5100 ft³
